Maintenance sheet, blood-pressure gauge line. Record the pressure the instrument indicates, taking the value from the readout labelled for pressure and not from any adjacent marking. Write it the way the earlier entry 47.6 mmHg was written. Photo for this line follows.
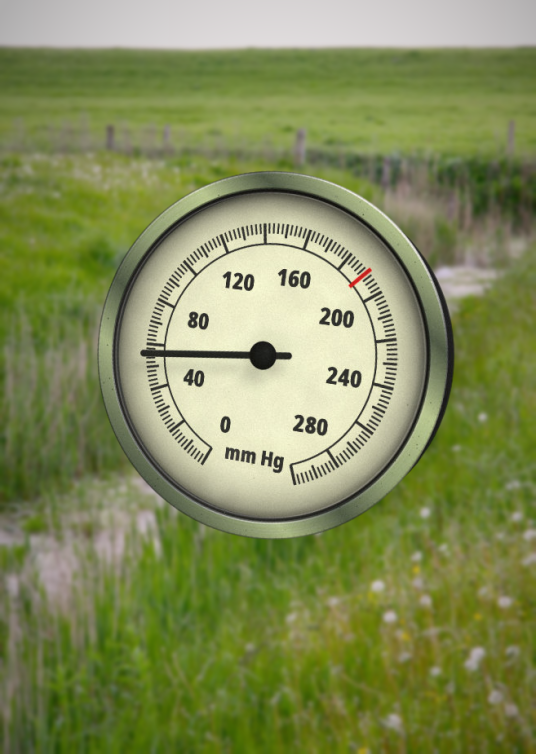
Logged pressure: 56 mmHg
